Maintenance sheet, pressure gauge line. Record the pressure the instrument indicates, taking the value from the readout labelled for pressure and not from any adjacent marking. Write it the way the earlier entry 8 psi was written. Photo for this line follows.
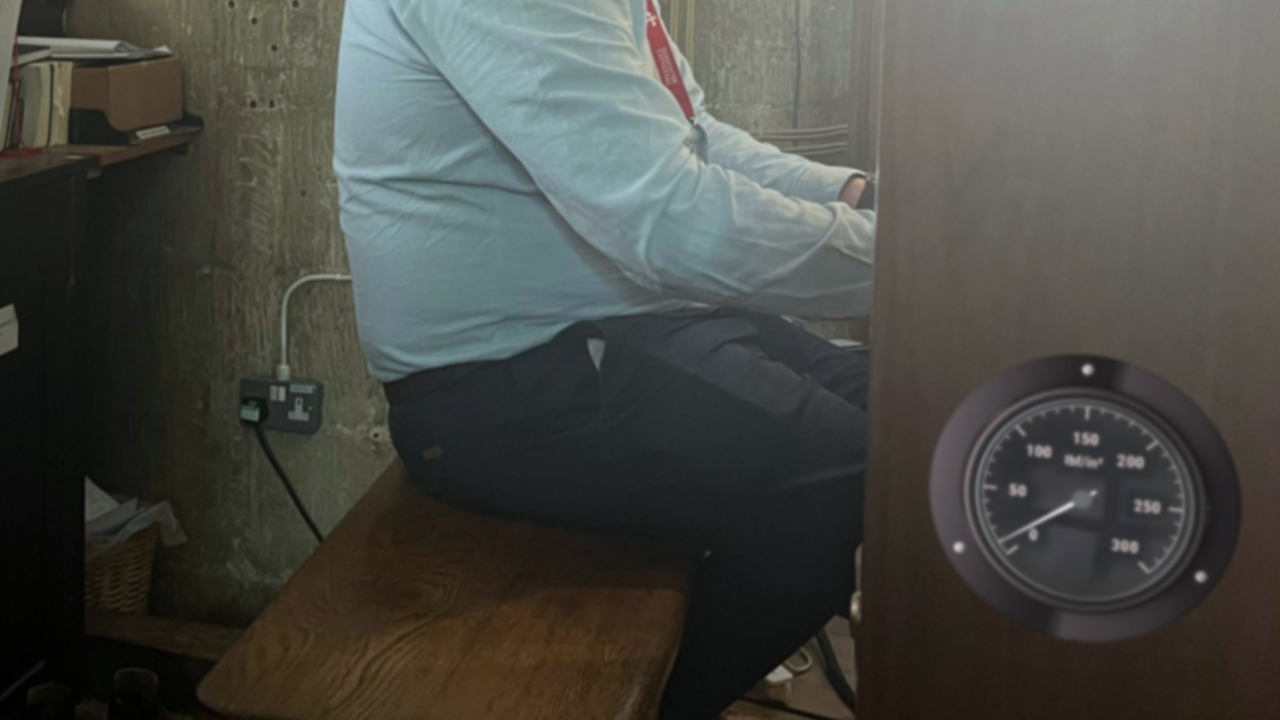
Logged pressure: 10 psi
